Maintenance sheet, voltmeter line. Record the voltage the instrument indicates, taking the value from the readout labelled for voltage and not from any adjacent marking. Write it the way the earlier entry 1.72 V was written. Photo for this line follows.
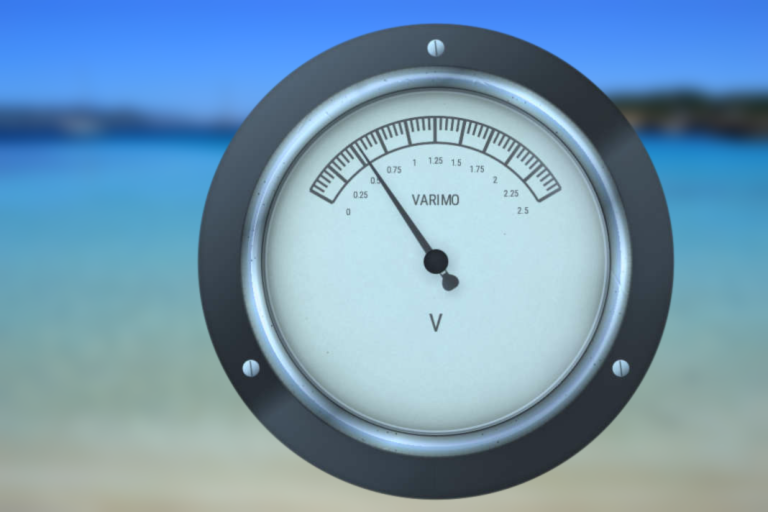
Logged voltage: 0.55 V
